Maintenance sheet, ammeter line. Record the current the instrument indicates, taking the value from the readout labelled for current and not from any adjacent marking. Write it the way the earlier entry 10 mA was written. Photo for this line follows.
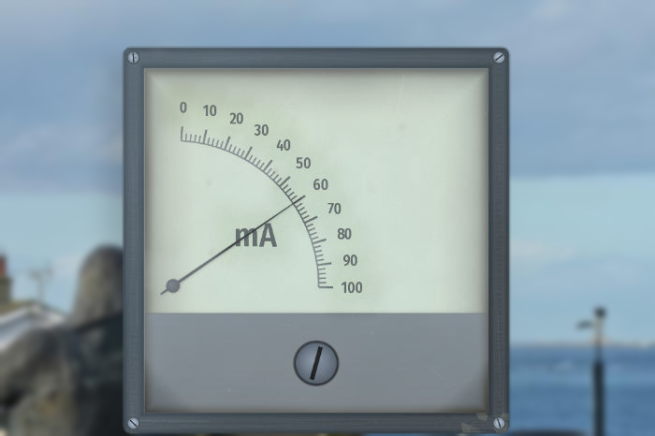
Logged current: 60 mA
